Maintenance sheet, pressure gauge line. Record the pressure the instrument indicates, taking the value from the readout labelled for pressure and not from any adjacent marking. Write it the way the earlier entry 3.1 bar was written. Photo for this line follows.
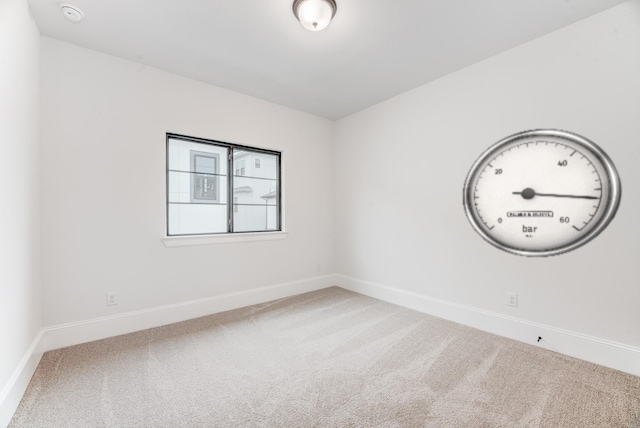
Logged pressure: 52 bar
